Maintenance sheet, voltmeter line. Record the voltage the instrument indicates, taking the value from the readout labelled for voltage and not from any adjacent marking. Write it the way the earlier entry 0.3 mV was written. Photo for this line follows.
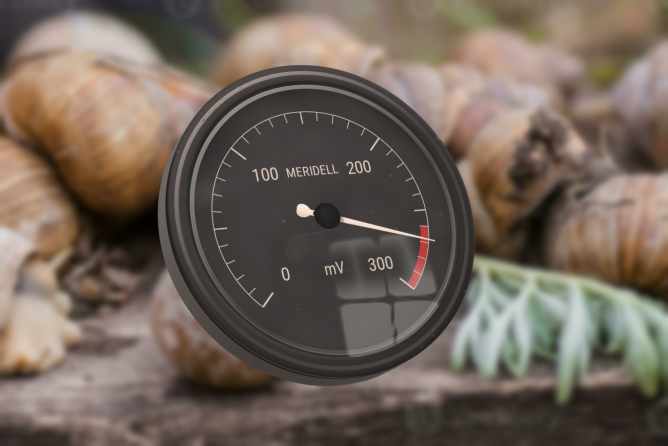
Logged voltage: 270 mV
